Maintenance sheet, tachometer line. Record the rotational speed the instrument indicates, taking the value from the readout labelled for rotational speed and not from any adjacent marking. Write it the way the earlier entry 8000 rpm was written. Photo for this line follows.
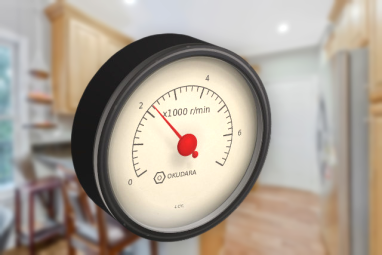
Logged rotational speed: 2200 rpm
